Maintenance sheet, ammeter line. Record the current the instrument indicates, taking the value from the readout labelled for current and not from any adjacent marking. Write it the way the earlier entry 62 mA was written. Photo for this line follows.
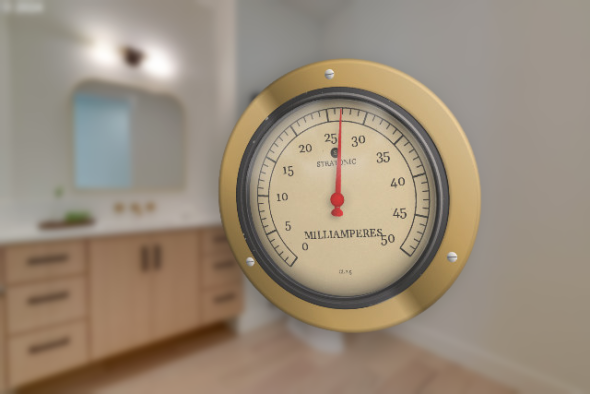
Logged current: 27 mA
